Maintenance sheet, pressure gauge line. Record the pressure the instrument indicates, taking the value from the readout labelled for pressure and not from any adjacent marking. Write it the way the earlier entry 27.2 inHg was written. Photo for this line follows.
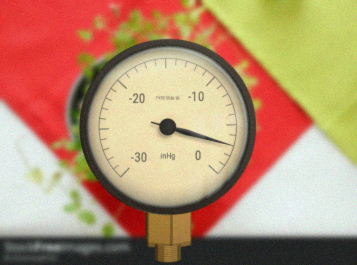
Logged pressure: -3 inHg
